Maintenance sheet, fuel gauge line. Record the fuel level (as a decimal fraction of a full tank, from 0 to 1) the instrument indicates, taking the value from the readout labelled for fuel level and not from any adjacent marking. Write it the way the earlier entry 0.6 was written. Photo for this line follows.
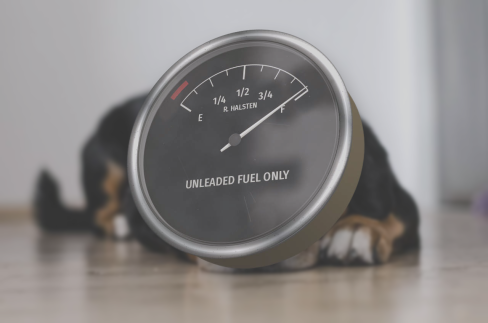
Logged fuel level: 1
